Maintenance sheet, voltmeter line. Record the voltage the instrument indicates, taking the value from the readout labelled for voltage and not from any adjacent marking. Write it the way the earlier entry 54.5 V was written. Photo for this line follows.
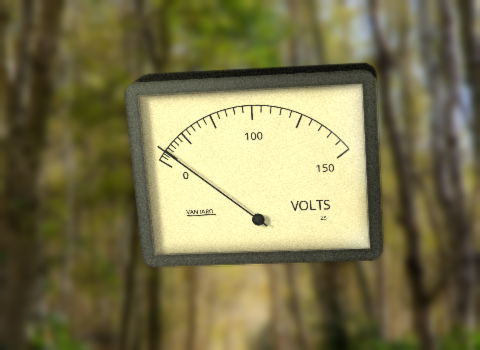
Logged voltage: 25 V
